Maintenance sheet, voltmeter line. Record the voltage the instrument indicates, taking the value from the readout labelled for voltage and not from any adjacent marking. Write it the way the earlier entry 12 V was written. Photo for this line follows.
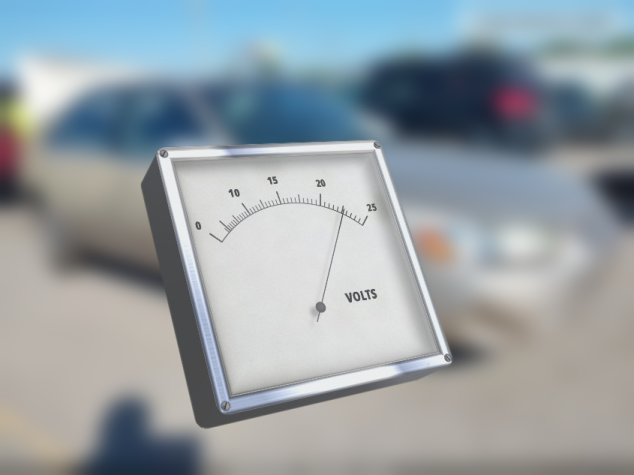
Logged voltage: 22.5 V
